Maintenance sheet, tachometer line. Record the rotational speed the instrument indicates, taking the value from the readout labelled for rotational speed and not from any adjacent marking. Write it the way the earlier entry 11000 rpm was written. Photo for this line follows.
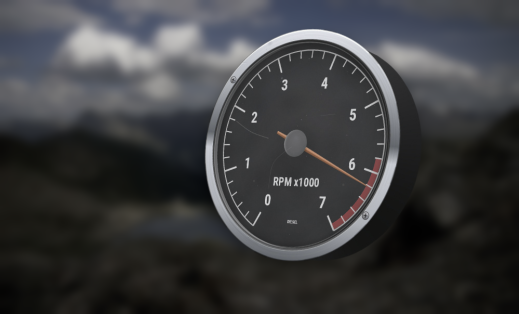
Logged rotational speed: 6200 rpm
